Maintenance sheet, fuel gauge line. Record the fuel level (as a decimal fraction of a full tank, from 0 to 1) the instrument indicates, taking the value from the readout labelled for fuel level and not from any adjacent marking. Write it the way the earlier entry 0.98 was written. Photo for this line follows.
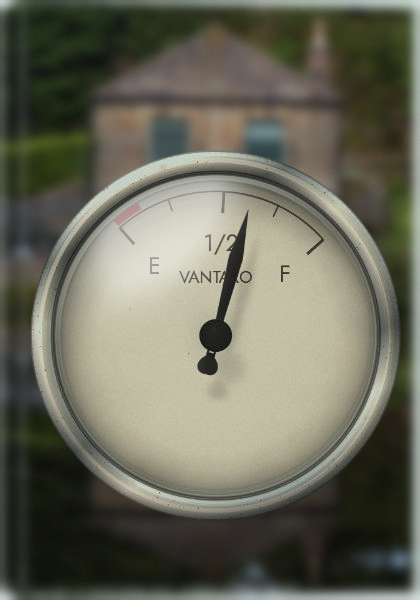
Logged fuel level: 0.625
